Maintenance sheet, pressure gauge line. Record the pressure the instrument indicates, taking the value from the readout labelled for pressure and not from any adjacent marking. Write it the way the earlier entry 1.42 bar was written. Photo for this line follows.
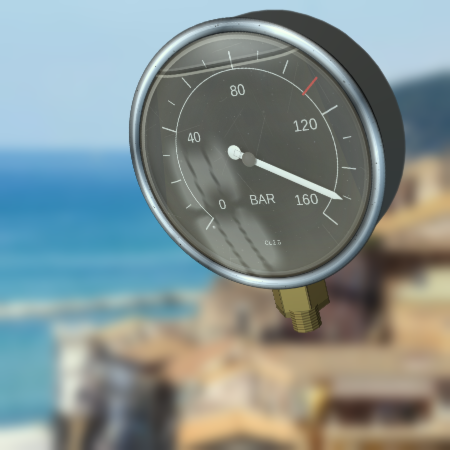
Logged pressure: 150 bar
